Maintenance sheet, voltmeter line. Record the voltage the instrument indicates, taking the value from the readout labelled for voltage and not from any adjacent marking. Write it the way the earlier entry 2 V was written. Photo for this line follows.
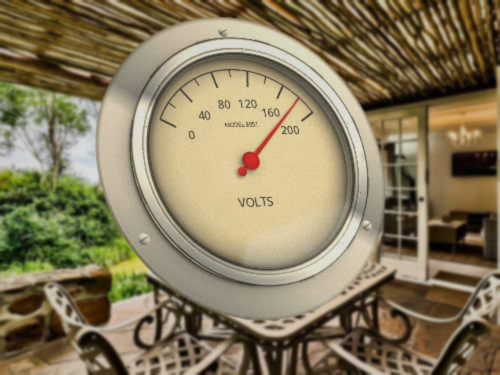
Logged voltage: 180 V
